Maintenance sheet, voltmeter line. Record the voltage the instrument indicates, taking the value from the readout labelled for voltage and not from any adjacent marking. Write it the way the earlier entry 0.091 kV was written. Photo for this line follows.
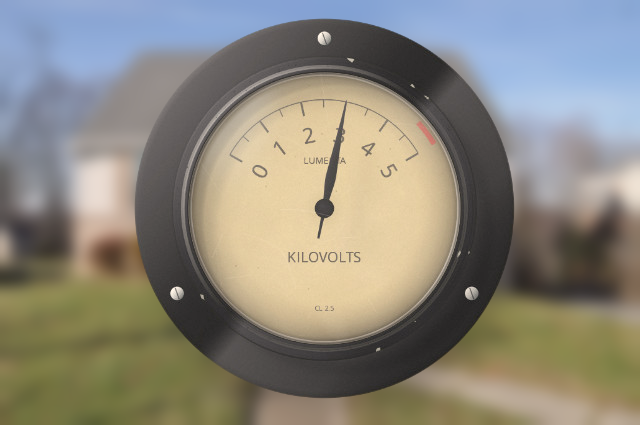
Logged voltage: 3 kV
